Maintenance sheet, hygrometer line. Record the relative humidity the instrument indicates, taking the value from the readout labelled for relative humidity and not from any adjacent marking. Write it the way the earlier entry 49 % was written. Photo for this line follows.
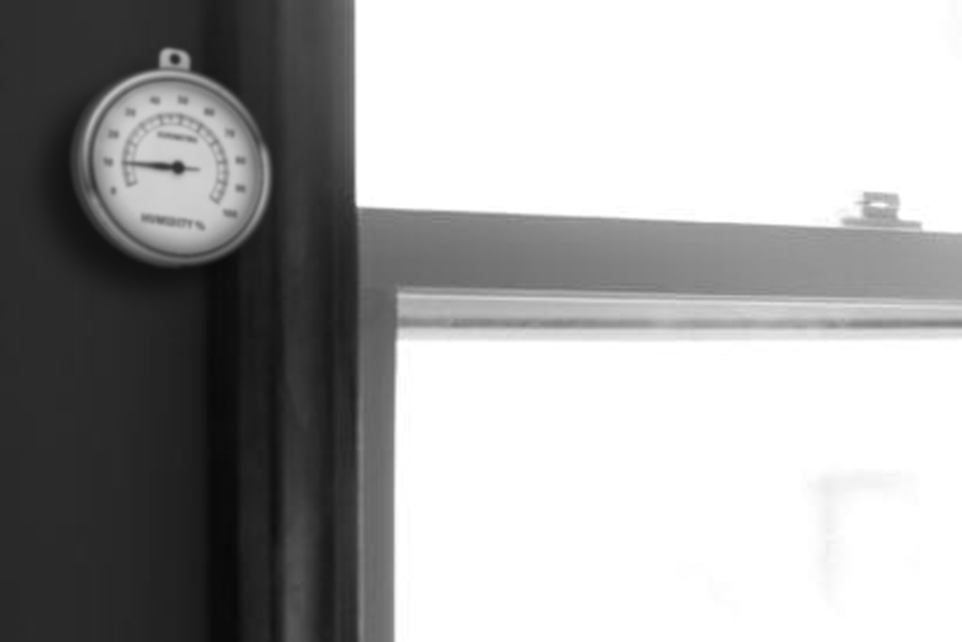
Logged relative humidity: 10 %
